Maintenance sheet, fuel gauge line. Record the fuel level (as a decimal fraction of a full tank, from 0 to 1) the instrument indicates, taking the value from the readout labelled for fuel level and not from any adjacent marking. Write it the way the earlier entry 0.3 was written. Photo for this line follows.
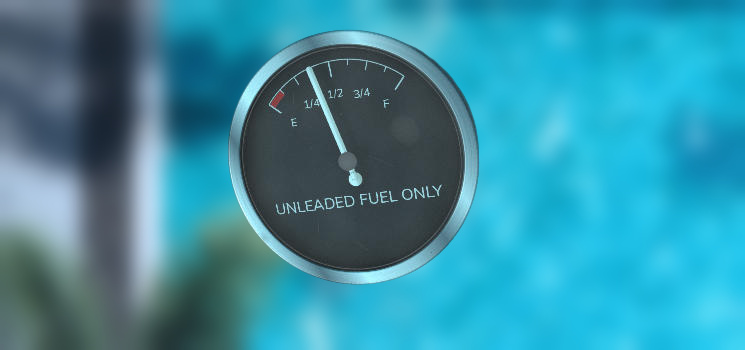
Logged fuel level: 0.375
